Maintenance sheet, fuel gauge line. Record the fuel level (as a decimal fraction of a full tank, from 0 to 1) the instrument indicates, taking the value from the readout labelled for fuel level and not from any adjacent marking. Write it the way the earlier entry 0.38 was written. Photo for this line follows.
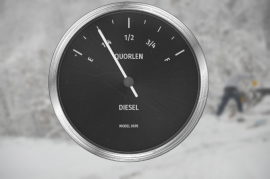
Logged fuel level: 0.25
